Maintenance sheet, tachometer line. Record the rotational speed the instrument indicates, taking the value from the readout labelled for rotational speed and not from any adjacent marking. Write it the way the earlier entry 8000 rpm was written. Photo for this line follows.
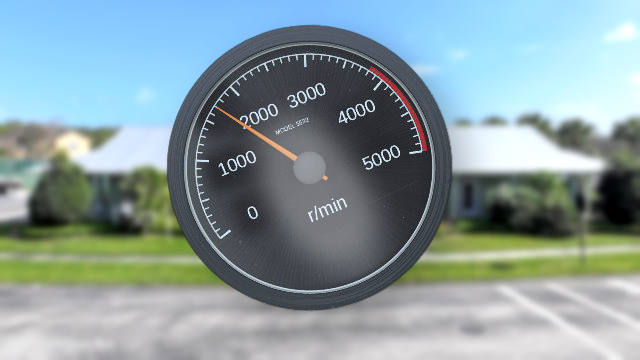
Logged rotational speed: 1700 rpm
